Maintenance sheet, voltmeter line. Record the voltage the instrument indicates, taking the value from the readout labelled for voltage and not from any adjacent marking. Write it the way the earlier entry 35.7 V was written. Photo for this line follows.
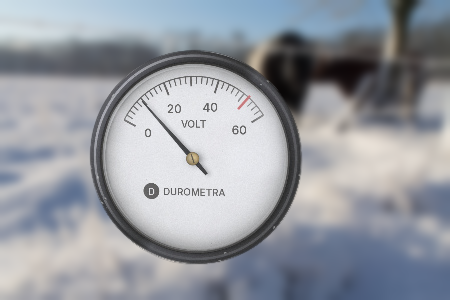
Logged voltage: 10 V
